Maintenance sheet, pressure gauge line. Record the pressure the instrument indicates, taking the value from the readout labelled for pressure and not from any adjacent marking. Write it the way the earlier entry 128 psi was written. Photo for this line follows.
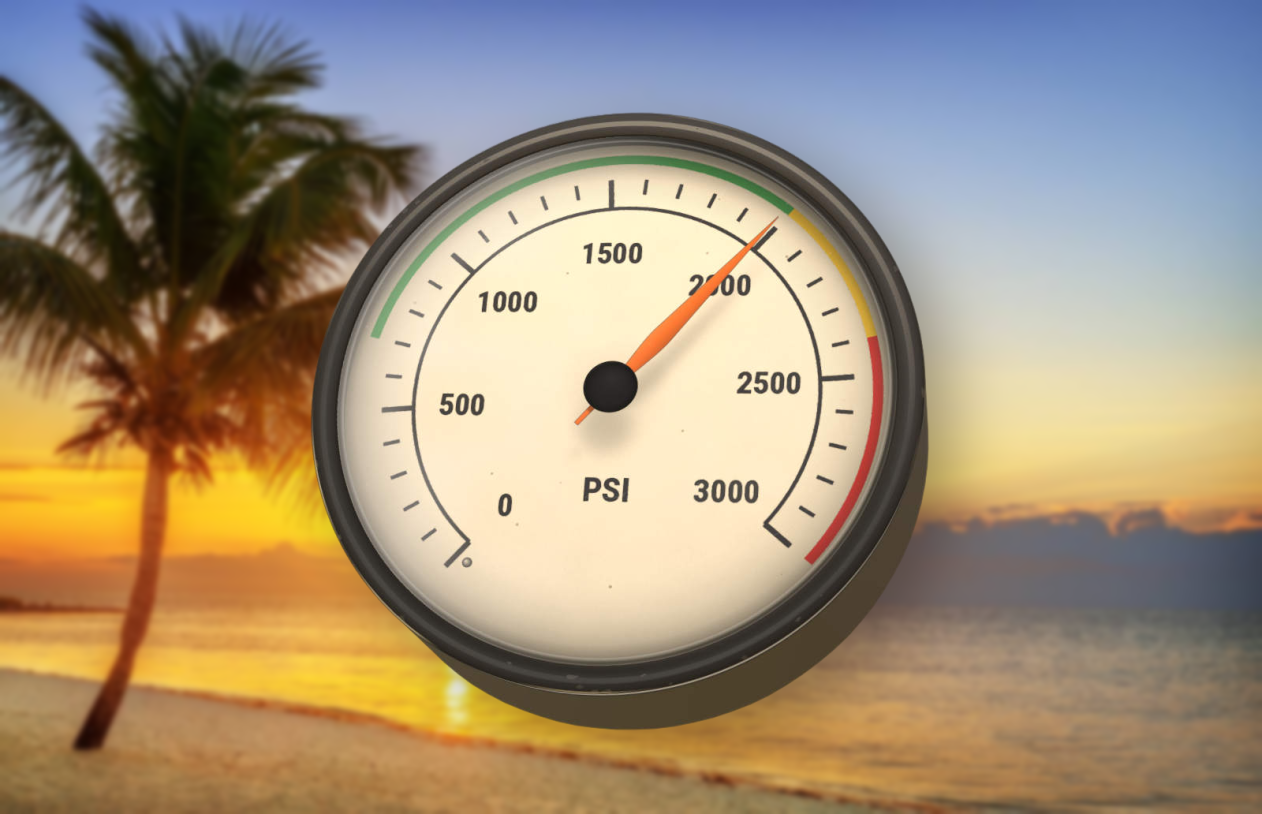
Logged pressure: 2000 psi
